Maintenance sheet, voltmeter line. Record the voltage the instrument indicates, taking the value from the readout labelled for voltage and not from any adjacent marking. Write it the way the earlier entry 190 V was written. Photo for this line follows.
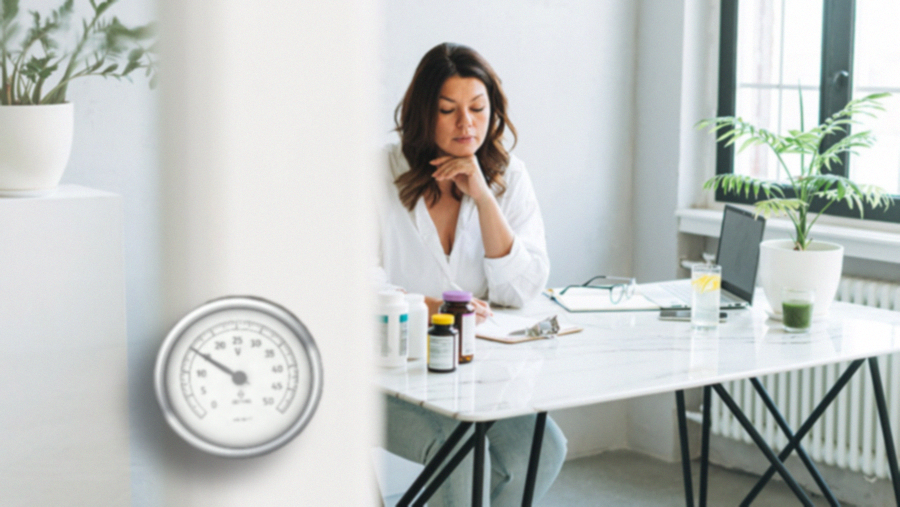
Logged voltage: 15 V
